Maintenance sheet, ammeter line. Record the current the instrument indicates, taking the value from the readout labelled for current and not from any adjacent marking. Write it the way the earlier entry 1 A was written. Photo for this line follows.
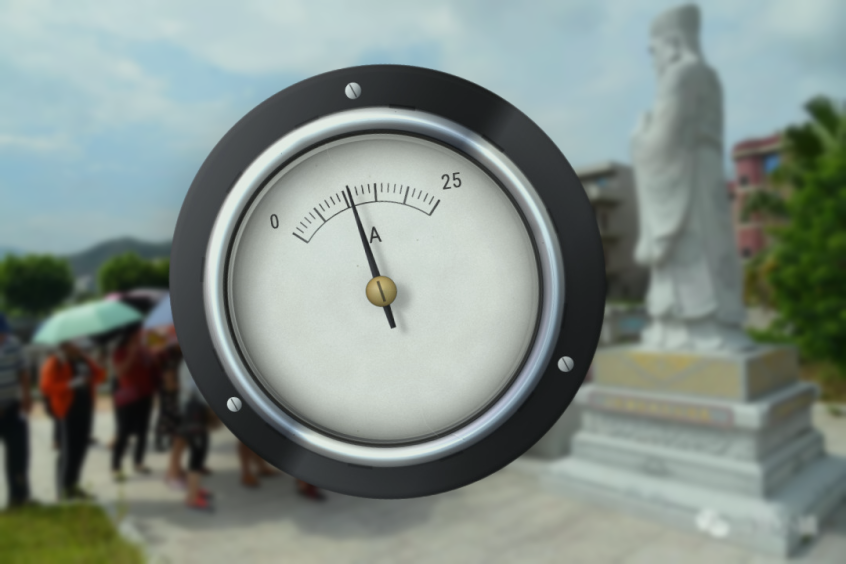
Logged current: 11 A
